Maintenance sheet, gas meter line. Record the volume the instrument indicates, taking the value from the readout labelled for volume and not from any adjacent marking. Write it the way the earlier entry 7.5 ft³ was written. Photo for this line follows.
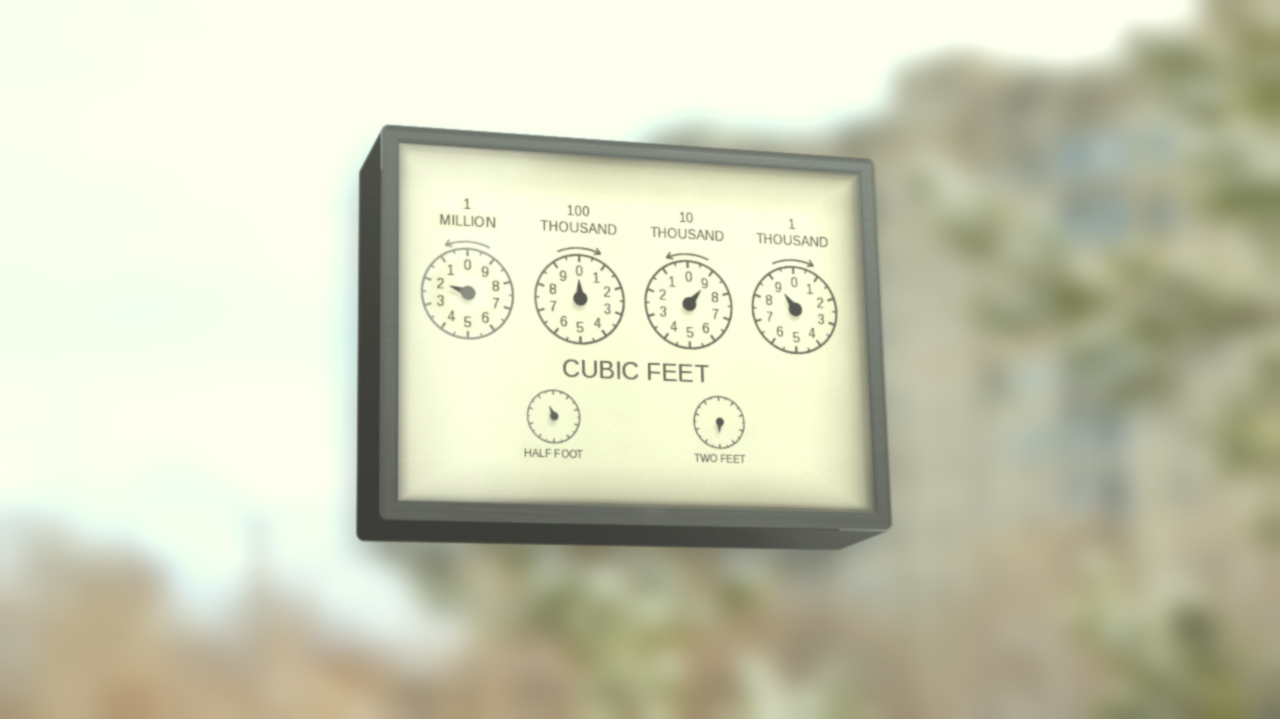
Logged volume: 198900 ft³
